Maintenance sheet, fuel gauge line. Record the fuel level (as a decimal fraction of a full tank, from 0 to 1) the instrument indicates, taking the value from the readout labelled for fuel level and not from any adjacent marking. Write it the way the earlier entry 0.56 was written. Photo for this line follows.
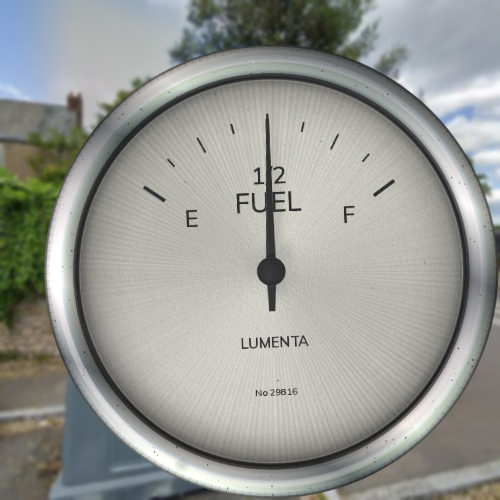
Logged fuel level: 0.5
